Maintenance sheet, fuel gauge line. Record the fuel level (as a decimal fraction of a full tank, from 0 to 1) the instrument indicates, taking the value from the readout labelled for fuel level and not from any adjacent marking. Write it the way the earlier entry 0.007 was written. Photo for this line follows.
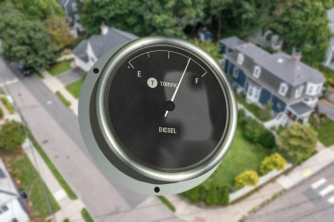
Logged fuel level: 0.75
